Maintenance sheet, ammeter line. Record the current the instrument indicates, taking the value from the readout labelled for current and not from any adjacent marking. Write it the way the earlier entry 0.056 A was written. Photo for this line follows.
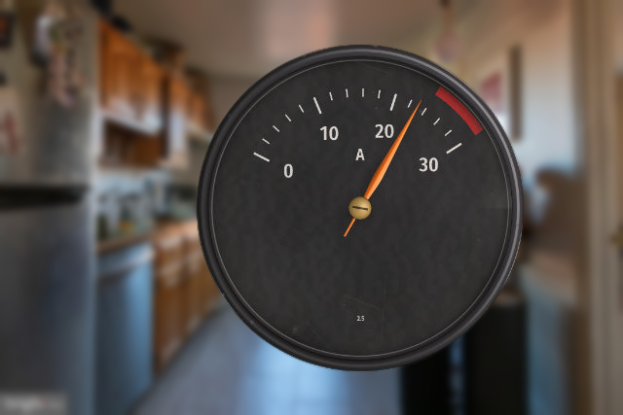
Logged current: 23 A
